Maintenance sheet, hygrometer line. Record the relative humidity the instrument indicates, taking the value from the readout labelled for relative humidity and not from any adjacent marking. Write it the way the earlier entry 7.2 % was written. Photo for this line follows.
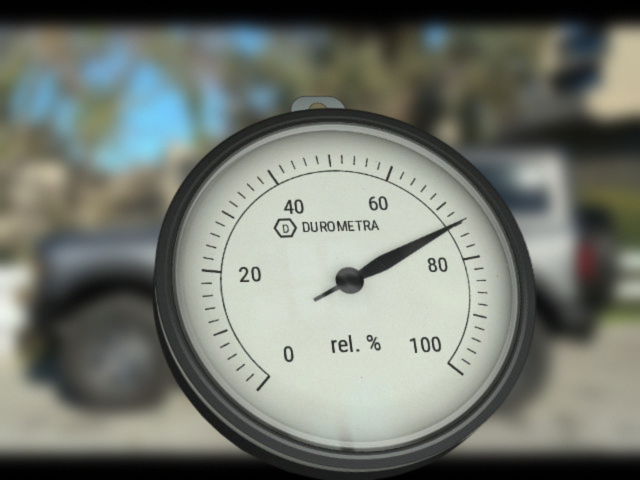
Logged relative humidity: 74 %
